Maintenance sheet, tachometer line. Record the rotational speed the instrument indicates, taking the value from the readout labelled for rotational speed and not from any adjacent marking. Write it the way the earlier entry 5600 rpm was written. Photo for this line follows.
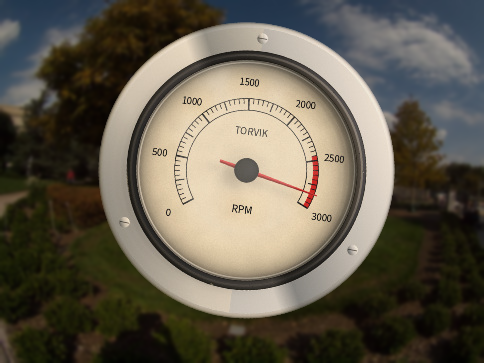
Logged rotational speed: 2850 rpm
